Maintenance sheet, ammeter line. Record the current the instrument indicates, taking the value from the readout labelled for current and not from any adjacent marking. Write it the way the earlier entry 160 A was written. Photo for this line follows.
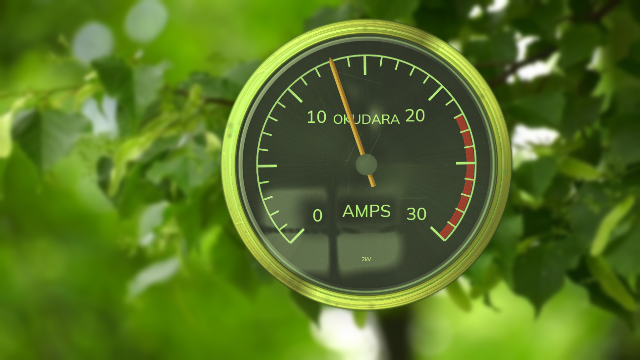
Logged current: 13 A
